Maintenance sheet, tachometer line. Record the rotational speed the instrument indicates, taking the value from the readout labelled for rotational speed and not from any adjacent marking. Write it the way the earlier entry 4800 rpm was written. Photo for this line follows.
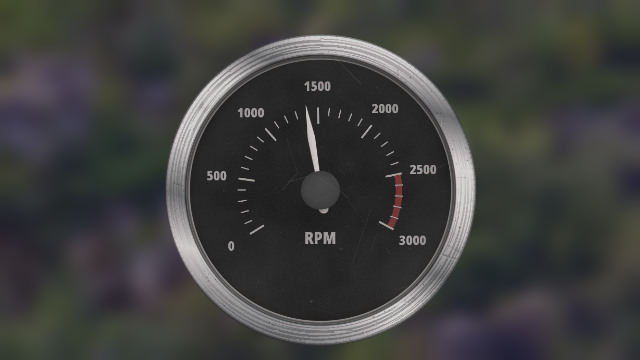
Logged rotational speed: 1400 rpm
